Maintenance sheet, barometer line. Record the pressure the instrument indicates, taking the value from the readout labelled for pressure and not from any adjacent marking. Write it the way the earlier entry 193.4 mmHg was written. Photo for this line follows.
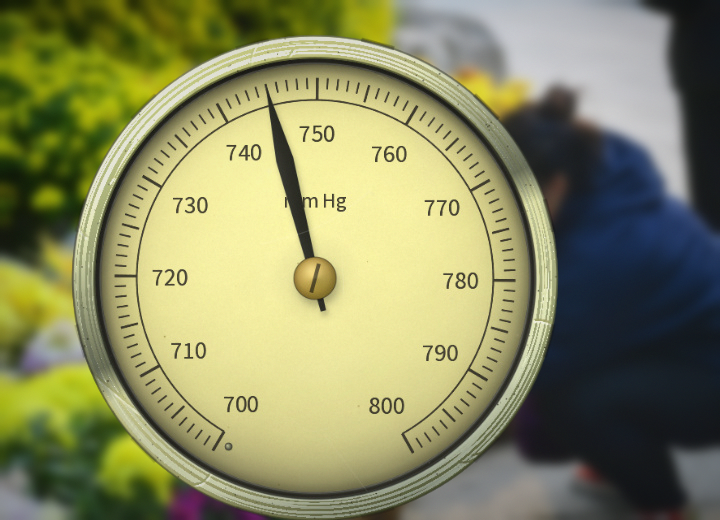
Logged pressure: 745 mmHg
